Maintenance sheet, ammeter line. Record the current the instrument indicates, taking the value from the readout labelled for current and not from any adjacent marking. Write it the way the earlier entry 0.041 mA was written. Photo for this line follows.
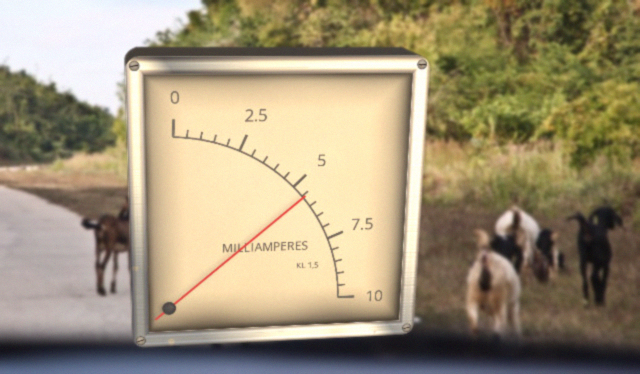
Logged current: 5.5 mA
